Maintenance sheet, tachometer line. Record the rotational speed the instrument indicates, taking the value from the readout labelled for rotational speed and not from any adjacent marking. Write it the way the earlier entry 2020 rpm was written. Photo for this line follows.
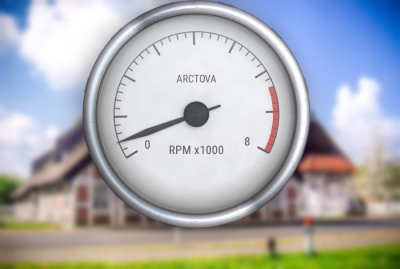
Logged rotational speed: 400 rpm
